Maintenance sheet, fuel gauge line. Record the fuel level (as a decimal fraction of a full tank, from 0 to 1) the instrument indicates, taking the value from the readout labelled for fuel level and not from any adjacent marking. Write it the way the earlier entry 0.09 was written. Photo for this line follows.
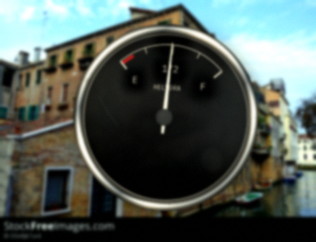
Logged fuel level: 0.5
